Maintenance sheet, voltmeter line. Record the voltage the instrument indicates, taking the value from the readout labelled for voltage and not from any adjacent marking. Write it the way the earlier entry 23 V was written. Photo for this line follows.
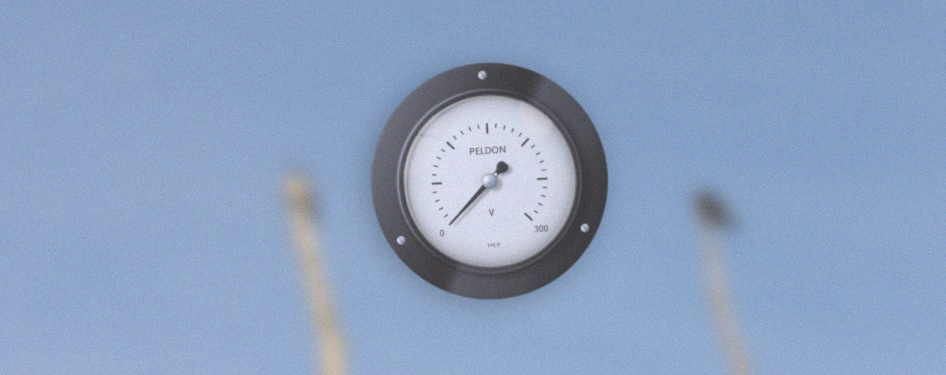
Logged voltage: 0 V
